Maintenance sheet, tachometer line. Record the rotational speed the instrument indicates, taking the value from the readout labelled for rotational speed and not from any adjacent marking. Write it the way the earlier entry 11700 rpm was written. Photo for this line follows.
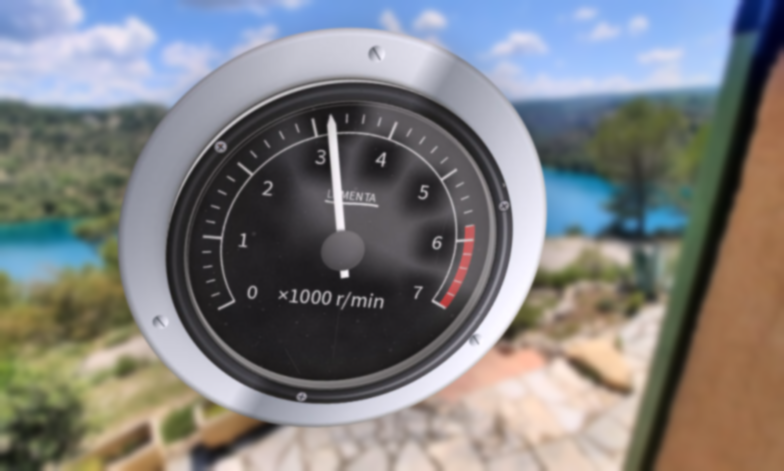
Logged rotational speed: 3200 rpm
